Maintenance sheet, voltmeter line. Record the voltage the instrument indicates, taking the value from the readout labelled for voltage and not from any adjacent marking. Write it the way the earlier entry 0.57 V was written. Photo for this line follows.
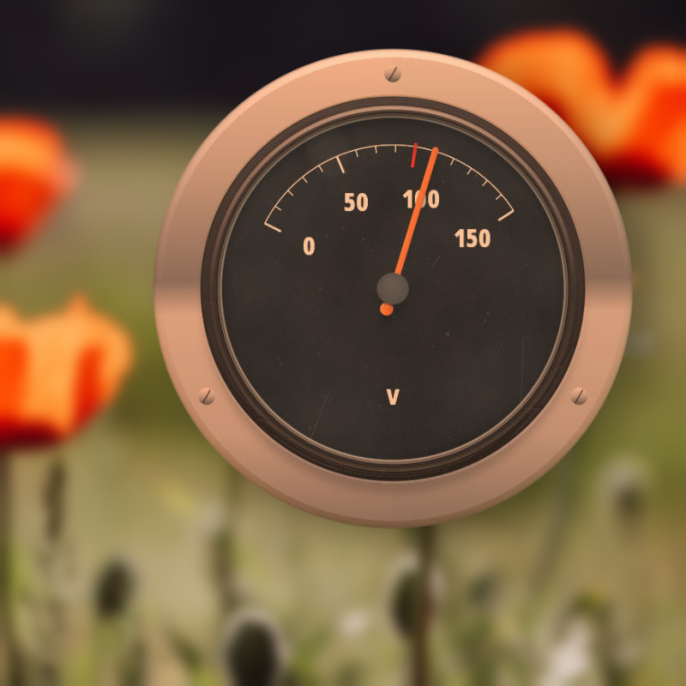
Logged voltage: 100 V
